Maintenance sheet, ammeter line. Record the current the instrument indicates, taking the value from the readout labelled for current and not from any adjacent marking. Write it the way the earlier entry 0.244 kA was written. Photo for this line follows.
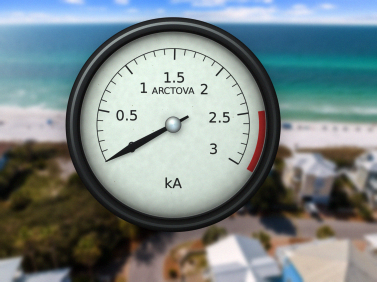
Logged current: 0 kA
